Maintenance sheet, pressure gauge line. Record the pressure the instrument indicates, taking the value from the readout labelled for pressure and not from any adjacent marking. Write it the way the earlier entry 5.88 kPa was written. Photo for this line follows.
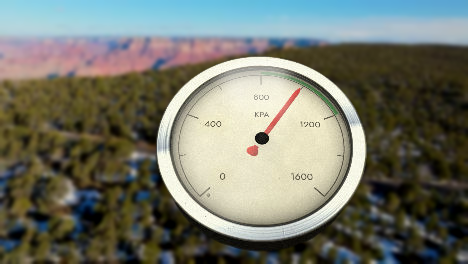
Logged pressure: 1000 kPa
